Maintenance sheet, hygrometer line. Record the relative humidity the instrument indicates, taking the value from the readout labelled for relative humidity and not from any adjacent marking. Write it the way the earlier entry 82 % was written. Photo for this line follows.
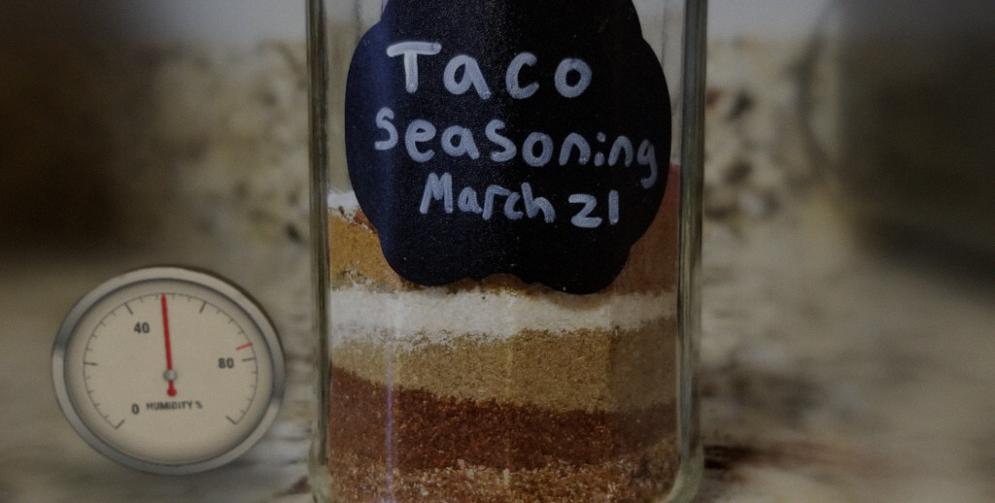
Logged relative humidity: 50 %
